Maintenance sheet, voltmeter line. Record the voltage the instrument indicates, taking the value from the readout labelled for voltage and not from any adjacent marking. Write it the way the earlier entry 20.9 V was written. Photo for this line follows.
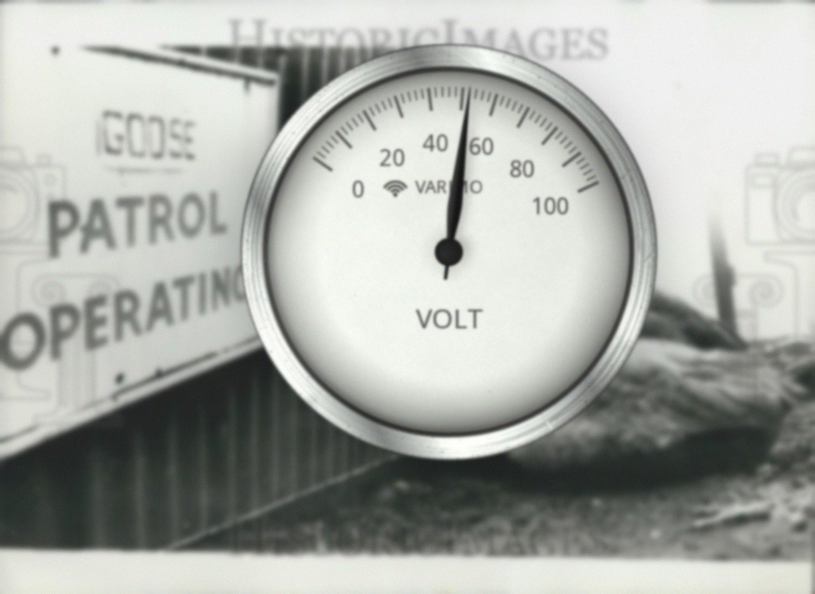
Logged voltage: 52 V
